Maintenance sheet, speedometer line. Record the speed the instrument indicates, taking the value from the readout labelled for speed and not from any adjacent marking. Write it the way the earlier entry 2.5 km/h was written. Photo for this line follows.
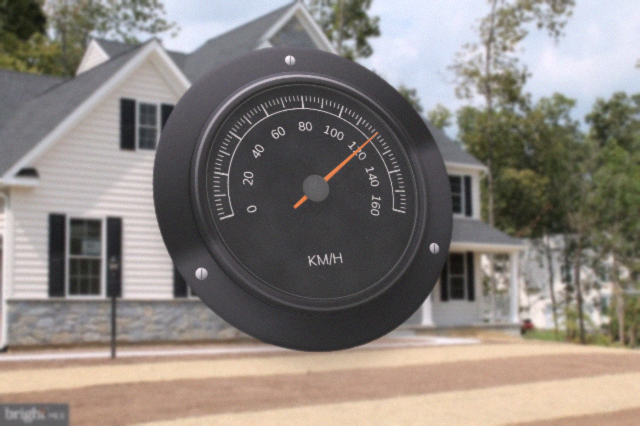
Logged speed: 120 km/h
